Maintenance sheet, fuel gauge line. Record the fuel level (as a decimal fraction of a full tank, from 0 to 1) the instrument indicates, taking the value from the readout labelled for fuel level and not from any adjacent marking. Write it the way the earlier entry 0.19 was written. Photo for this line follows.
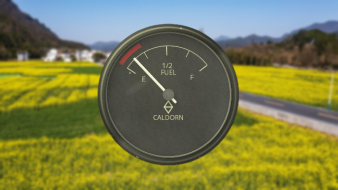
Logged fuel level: 0.125
